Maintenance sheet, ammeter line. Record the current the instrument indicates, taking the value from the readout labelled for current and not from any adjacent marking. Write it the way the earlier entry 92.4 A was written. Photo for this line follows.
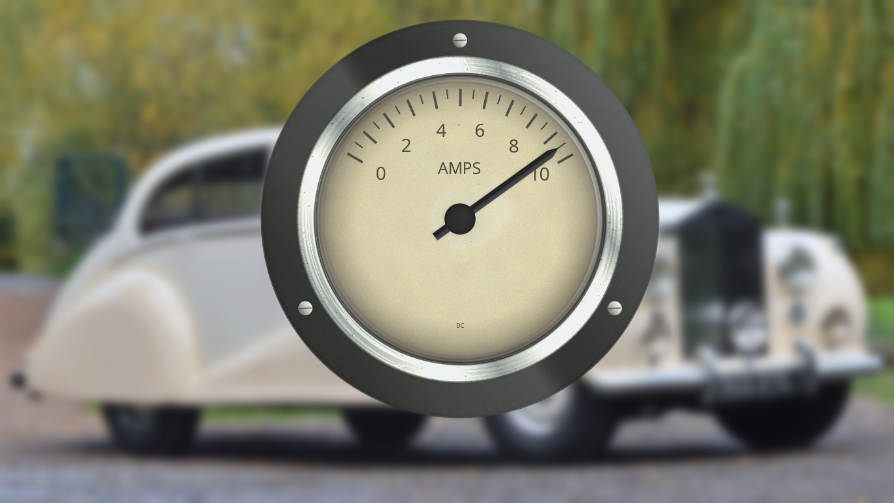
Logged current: 9.5 A
